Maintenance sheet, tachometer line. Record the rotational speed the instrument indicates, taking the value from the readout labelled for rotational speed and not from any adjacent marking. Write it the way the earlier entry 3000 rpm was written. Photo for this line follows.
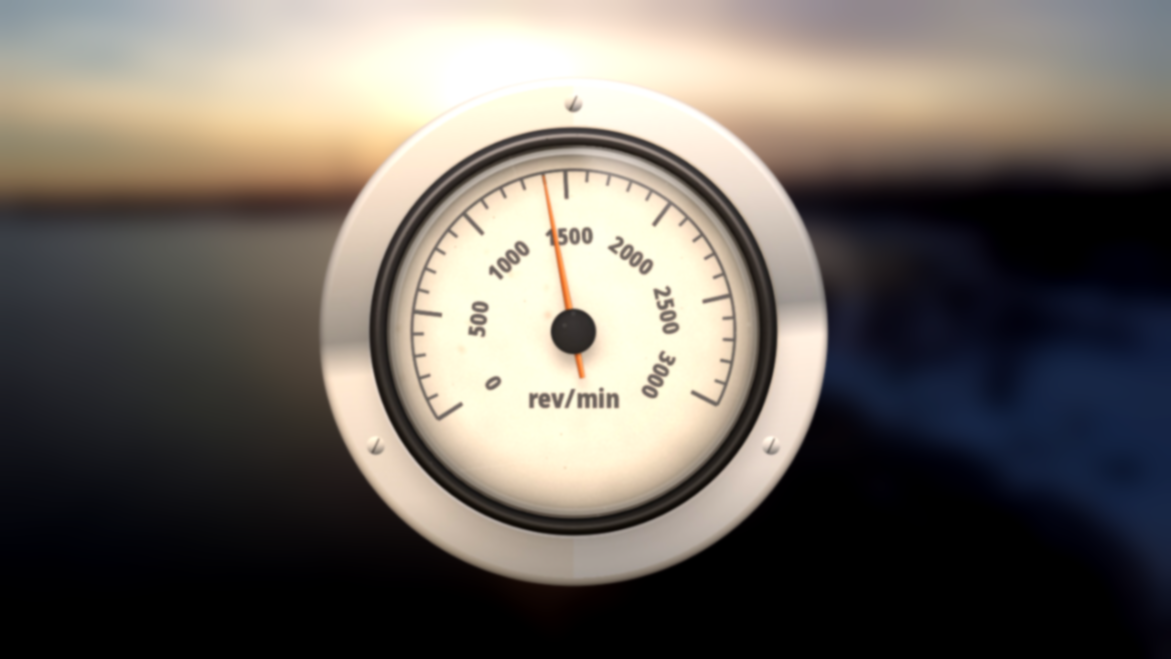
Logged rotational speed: 1400 rpm
